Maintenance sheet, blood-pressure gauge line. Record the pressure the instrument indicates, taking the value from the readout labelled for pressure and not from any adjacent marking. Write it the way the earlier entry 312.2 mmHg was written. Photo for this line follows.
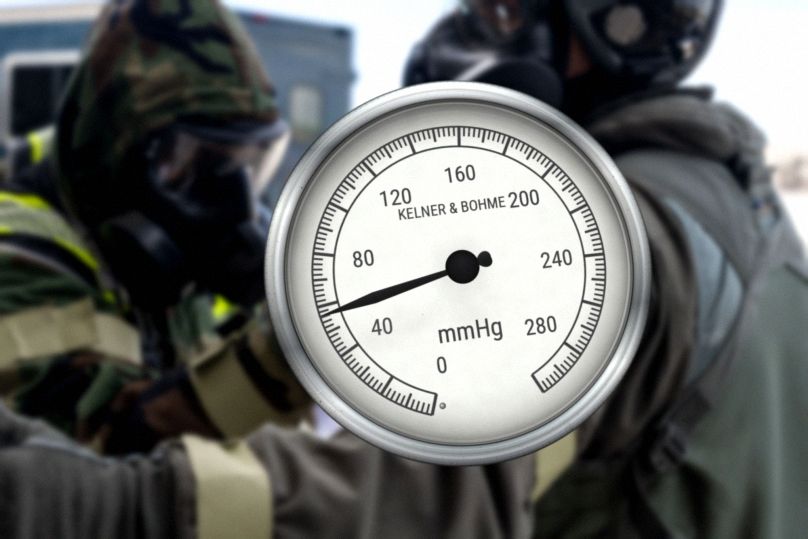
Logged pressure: 56 mmHg
